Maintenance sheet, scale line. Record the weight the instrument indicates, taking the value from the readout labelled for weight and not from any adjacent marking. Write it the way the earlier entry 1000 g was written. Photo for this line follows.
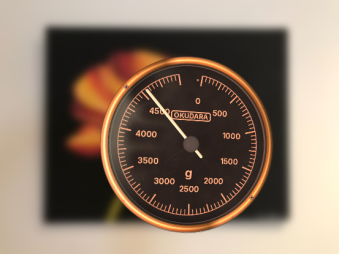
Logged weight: 4550 g
